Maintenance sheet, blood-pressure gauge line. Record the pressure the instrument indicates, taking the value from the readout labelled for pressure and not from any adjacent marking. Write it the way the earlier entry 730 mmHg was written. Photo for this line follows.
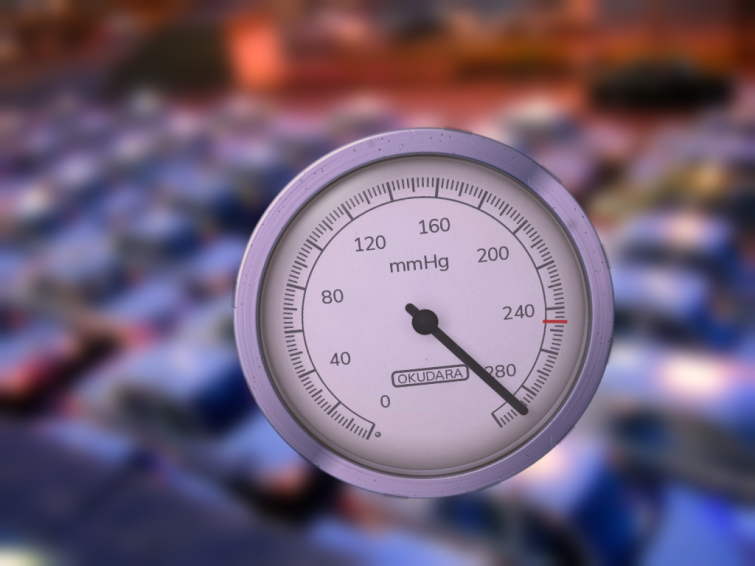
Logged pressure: 288 mmHg
